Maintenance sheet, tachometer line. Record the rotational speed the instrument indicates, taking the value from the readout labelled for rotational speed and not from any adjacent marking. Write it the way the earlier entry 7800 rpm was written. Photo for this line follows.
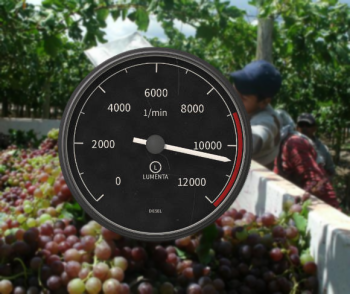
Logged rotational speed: 10500 rpm
